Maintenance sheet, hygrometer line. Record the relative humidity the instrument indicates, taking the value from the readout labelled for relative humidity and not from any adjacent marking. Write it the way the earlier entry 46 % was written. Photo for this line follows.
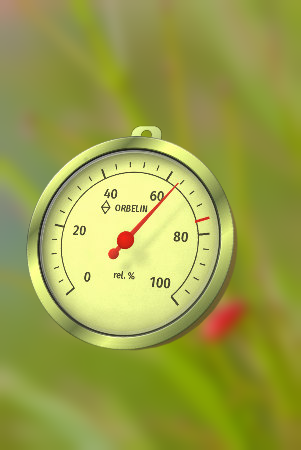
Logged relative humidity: 64 %
